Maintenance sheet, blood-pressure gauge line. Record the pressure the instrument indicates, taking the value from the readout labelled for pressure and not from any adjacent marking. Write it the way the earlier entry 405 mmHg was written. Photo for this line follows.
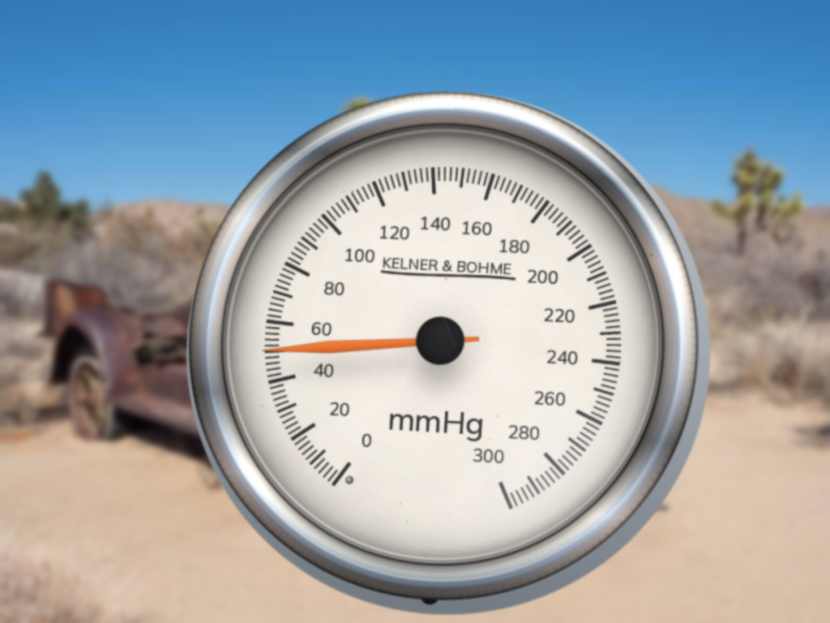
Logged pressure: 50 mmHg
